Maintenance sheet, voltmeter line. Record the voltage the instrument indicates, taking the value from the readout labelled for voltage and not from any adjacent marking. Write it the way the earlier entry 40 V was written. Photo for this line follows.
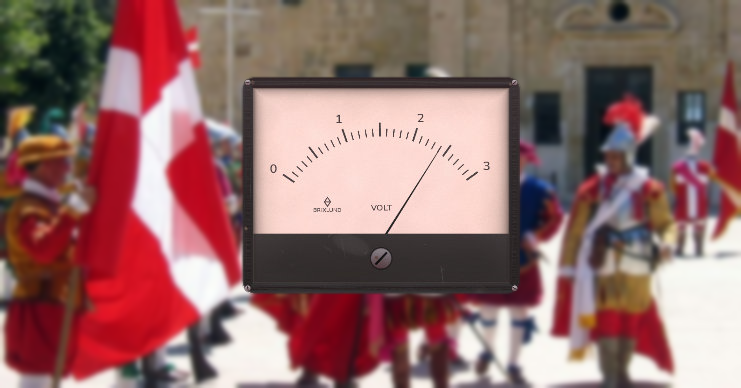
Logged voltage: 2.4 V
